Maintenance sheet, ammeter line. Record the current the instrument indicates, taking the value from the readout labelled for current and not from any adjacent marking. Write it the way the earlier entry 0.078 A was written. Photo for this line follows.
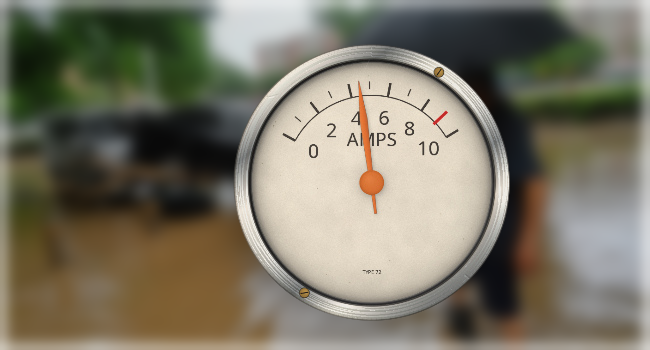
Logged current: 4.5 A
